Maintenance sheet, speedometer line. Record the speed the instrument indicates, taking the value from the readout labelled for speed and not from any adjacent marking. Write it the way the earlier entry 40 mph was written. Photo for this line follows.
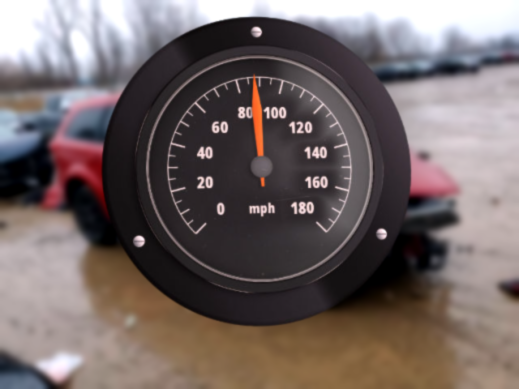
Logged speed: 87.5 mph
